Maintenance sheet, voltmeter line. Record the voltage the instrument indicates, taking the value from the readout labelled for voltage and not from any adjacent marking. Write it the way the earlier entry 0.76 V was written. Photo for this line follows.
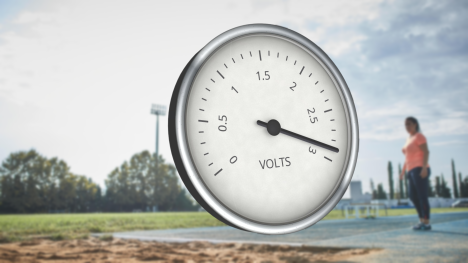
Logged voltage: 2.9 V
